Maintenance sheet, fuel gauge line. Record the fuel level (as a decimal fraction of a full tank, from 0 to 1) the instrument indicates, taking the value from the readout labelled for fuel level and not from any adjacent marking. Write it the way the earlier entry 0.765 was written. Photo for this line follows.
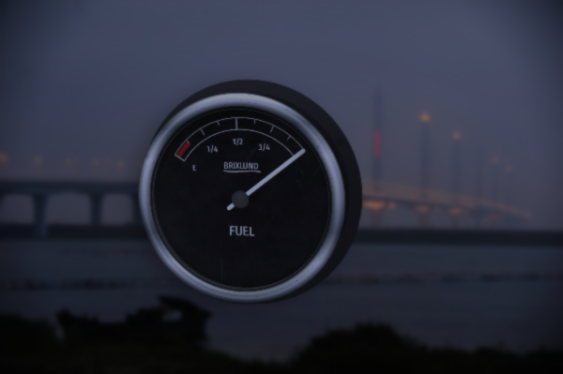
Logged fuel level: 1
